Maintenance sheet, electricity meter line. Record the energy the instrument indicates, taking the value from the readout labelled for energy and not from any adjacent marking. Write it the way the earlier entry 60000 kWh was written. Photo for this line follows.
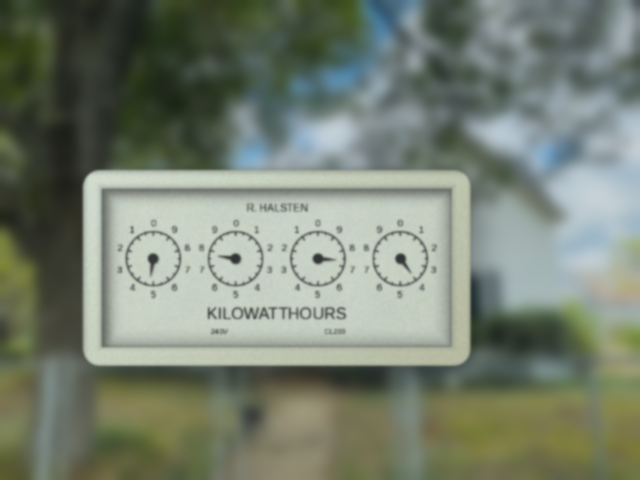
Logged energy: 4774 kWh
